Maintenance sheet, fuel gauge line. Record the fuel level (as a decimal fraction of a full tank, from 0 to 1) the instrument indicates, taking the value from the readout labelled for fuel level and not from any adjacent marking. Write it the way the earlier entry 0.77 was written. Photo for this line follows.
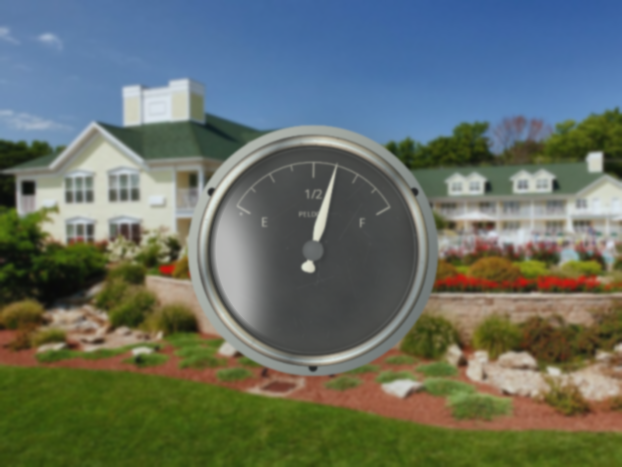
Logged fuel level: 0.625
